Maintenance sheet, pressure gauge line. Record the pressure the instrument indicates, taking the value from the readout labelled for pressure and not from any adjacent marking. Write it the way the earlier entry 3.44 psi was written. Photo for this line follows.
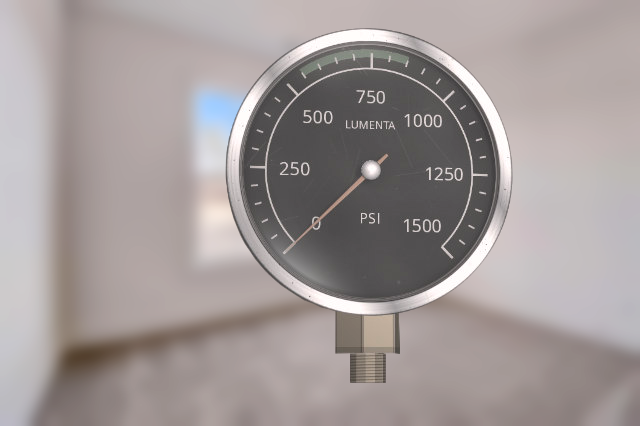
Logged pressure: 0 psi
